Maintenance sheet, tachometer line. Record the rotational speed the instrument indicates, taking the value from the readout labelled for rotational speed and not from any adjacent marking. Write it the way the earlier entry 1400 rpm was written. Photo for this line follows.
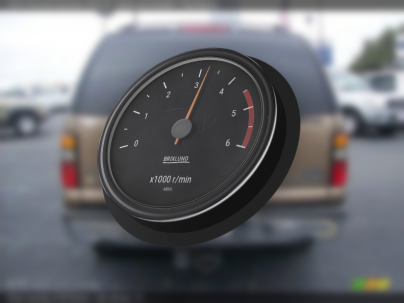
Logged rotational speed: 3250 rpm
